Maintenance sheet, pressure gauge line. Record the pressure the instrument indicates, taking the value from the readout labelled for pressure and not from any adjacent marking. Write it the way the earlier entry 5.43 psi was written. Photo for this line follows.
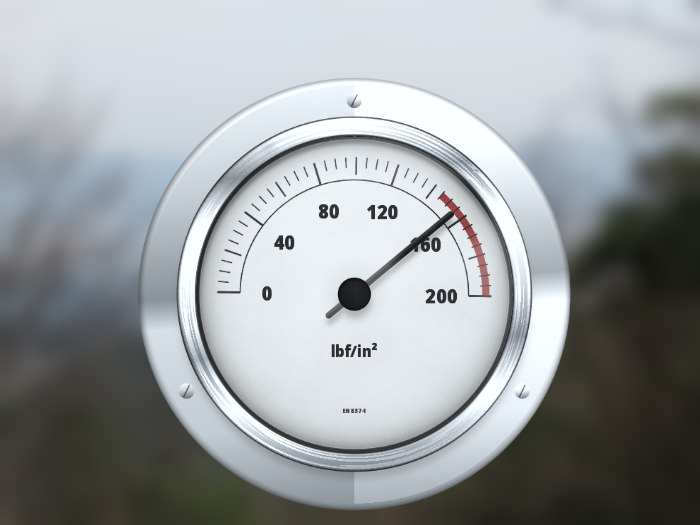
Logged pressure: 155 psi
